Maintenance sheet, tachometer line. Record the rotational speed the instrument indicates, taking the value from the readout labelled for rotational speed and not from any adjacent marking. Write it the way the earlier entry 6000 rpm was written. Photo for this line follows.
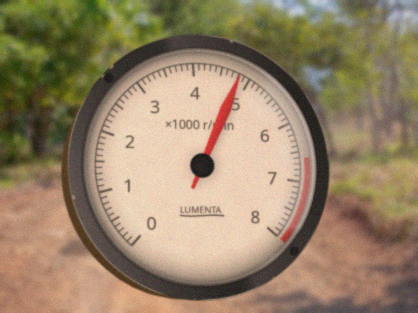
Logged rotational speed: 4800 rpm
